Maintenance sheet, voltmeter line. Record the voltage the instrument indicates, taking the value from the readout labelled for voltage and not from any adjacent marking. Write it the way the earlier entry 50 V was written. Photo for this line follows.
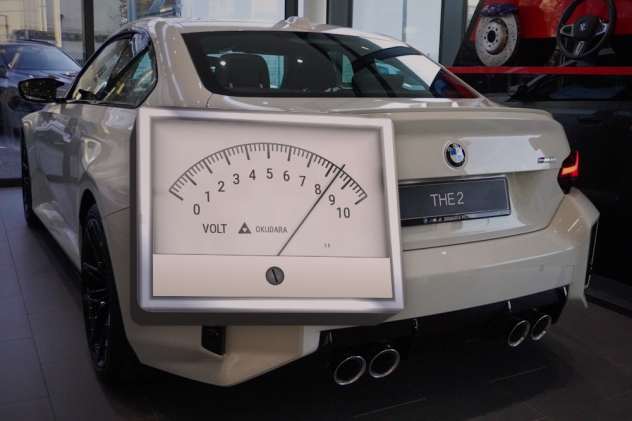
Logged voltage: 8.4 V
